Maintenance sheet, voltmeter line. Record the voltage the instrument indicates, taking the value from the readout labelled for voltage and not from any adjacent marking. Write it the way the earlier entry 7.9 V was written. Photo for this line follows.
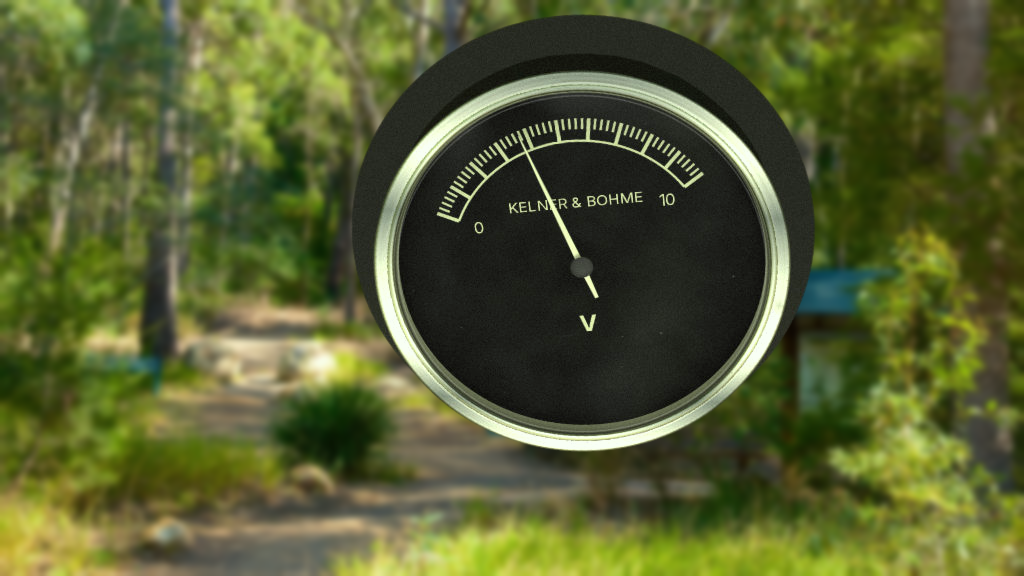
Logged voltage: 3.8 V
